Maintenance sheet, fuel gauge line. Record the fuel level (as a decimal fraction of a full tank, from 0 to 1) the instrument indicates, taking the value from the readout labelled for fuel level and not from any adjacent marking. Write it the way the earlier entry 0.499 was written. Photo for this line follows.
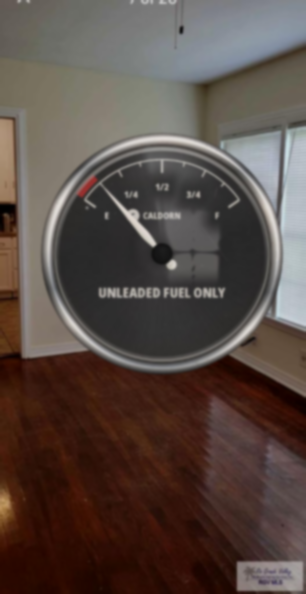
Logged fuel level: 0.125
